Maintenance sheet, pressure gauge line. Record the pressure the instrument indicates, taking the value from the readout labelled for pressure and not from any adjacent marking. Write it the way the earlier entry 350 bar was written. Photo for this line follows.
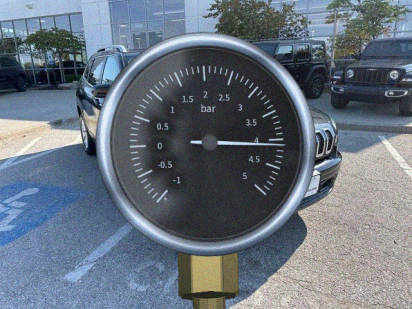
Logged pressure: 4.1 bar
